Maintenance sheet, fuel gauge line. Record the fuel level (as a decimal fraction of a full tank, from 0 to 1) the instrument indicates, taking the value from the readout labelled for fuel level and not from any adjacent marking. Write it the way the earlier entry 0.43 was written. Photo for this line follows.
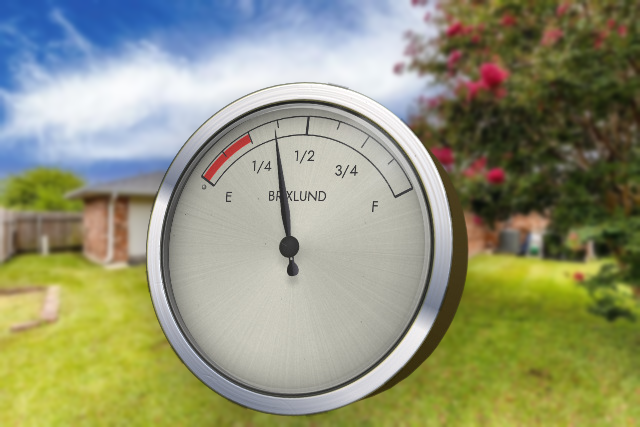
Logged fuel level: 0.375
